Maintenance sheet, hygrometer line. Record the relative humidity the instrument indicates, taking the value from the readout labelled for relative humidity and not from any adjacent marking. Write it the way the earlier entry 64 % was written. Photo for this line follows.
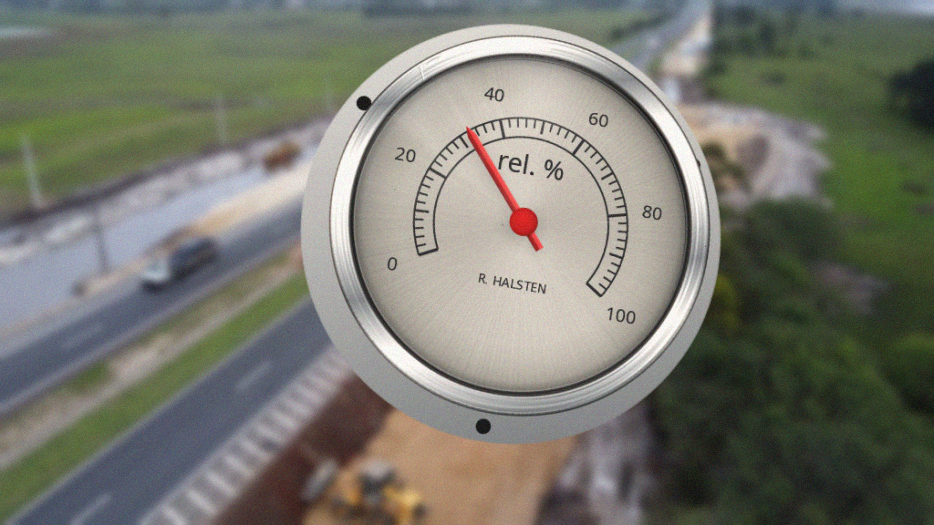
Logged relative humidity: 32 %
